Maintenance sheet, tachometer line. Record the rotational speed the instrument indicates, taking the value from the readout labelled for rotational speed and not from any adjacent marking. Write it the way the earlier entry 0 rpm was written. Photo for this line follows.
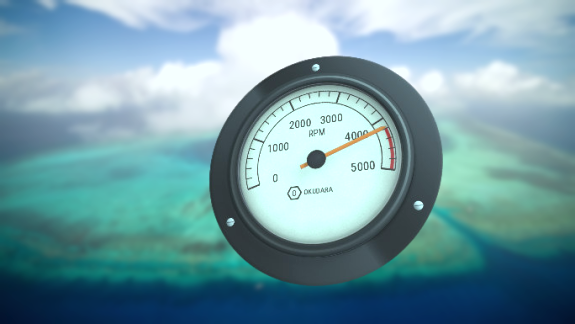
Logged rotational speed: 4200 rpm
